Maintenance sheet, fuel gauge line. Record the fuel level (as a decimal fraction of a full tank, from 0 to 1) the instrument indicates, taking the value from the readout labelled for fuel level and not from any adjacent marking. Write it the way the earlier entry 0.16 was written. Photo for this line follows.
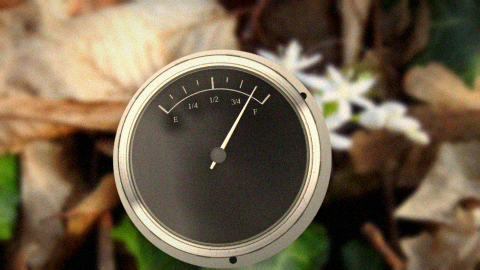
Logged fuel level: 0.875
